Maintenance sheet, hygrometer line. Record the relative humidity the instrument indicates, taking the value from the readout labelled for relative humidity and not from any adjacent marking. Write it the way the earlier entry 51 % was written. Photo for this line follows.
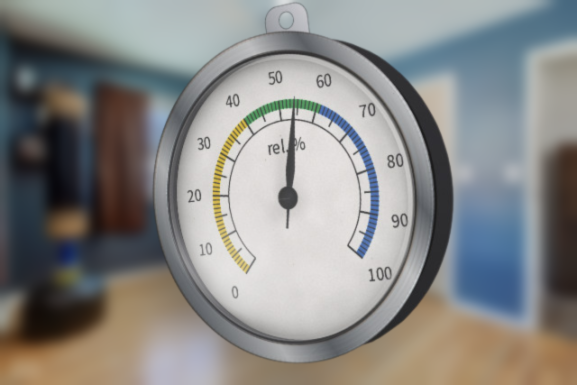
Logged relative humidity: 55 %
